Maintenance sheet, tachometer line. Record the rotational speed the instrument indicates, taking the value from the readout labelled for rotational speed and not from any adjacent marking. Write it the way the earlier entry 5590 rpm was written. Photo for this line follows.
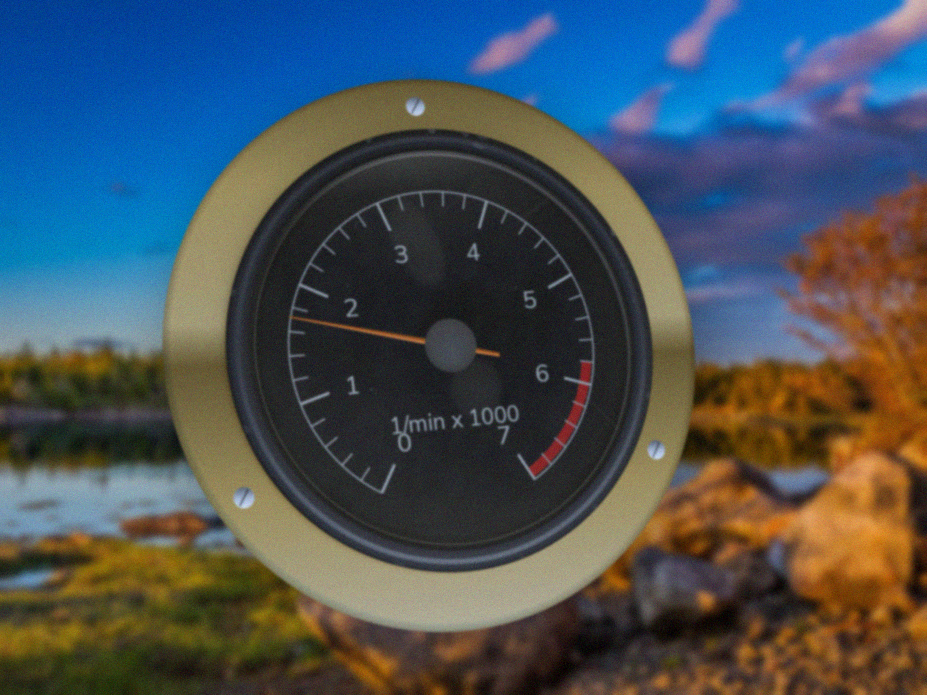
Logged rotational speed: 1700 rpm
